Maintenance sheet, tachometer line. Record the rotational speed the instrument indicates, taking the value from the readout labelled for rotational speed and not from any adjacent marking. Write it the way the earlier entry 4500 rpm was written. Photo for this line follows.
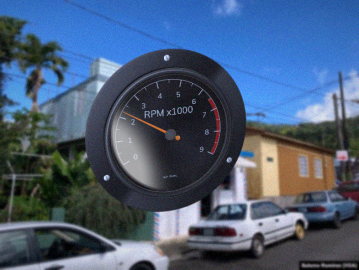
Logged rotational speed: 2250 rpm
